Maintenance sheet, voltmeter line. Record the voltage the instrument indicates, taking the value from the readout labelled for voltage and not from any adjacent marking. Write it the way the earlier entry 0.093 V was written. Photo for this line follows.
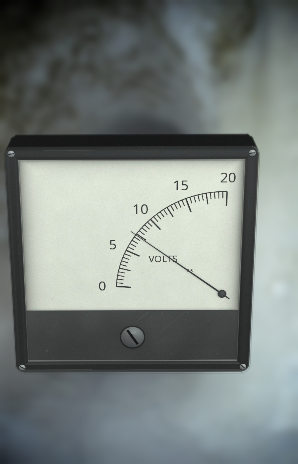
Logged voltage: 7.5 V
